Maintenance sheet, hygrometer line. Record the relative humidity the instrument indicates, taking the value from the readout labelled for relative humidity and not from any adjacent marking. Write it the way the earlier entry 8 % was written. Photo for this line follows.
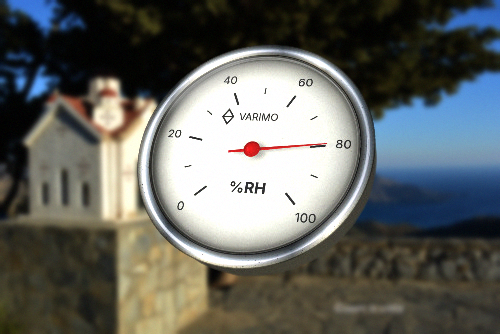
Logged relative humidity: 80 %
